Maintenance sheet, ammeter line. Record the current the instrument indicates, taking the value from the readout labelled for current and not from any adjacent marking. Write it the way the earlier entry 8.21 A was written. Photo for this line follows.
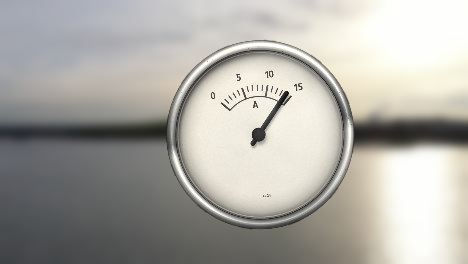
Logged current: 14 A
